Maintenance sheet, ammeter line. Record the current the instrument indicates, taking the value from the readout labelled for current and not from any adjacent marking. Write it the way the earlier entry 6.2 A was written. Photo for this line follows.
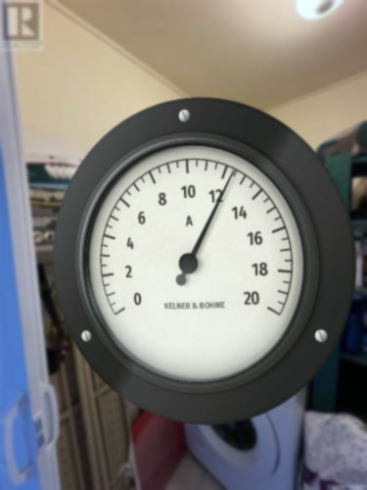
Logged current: 12.5 A
